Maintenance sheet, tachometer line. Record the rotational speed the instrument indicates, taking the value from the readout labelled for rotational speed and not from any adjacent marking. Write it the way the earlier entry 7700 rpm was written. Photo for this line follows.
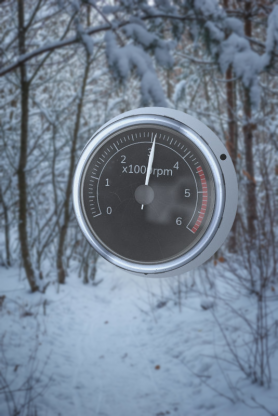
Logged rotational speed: 3100 rpm
